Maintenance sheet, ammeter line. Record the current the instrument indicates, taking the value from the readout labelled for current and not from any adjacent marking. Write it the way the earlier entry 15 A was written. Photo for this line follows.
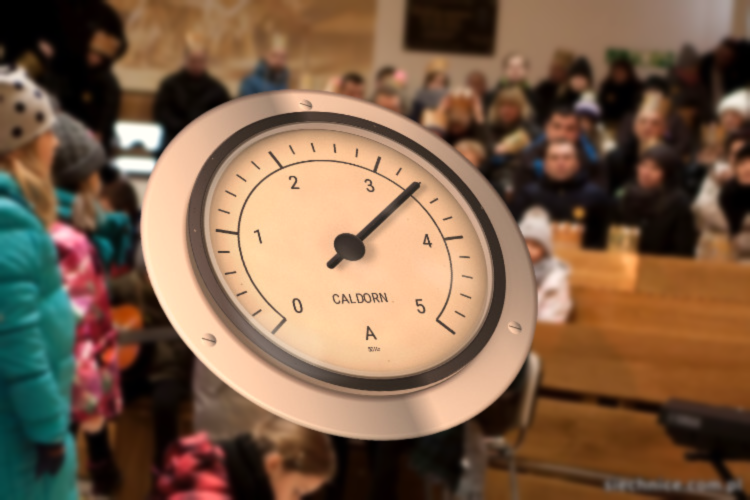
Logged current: 3.4 A
